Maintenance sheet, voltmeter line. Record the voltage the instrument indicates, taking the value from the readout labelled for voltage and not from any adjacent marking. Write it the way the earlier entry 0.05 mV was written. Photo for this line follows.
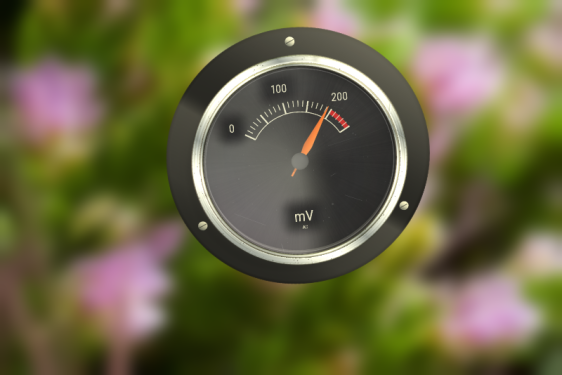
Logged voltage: 190 mV
